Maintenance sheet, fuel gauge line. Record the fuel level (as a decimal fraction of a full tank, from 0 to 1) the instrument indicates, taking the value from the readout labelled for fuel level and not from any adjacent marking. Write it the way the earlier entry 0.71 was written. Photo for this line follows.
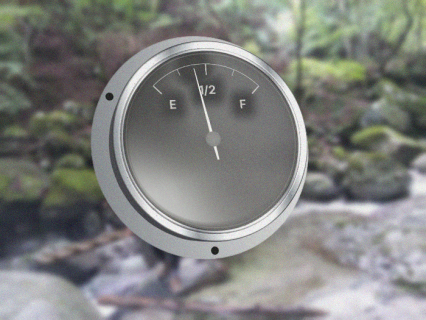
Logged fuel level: 0.375
